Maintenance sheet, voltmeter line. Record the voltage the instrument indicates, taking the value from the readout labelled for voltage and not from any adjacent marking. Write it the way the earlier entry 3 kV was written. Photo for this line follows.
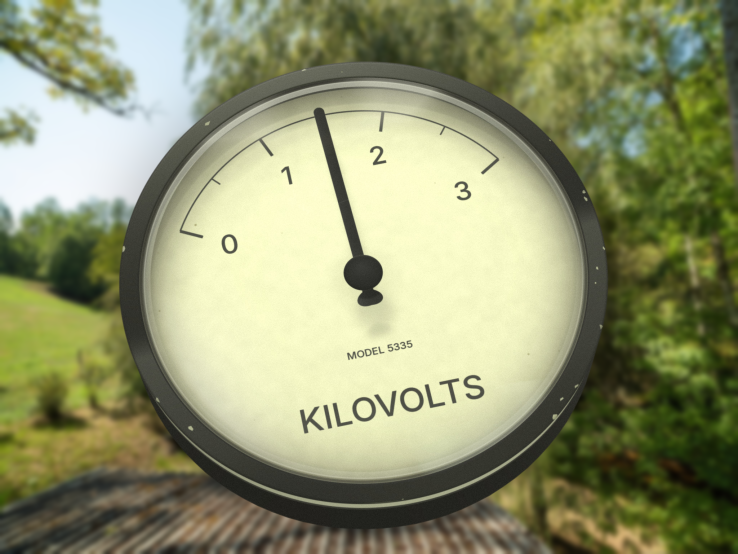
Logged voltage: 1.5 kV
